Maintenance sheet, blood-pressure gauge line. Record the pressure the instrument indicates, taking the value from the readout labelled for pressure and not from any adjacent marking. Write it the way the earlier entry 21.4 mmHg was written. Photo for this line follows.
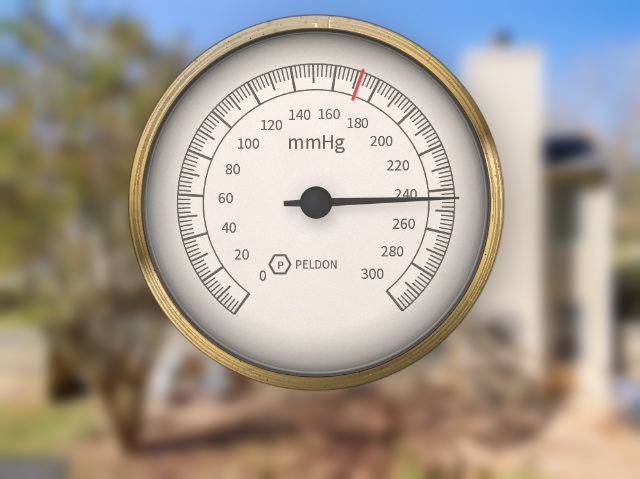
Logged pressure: 244 mmHg
